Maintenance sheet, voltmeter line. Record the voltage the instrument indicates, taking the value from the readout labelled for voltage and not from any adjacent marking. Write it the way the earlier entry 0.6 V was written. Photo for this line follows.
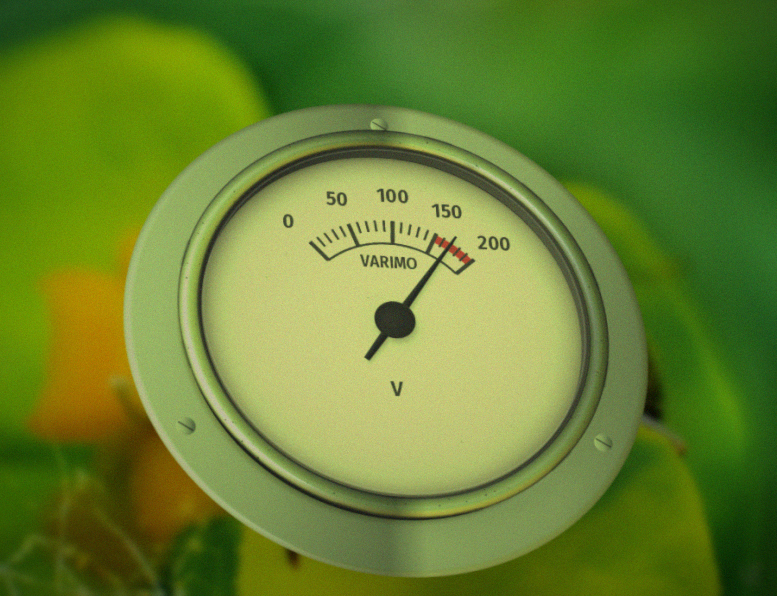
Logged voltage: 170 V
